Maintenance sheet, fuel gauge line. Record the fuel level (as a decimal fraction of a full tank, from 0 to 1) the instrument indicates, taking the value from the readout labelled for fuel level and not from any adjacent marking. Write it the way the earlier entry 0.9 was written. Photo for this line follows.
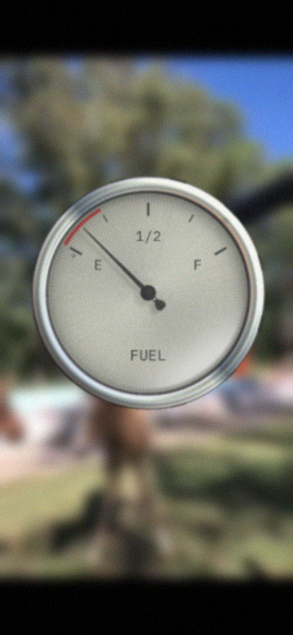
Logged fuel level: 0.125
